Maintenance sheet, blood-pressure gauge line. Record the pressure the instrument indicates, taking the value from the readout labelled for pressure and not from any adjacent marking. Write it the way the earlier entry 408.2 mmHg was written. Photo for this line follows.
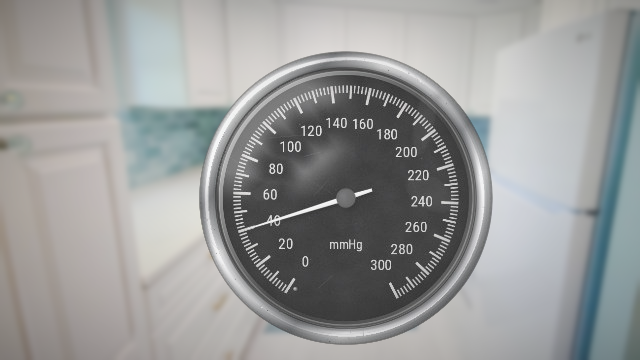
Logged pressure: 40 mmHg
